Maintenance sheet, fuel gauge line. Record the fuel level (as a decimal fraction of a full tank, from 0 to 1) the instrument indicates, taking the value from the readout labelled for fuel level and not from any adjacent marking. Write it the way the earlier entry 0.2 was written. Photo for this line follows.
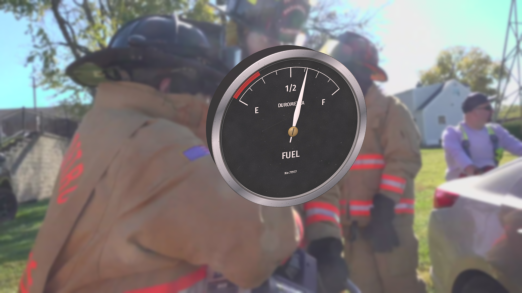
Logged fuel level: 0.625
